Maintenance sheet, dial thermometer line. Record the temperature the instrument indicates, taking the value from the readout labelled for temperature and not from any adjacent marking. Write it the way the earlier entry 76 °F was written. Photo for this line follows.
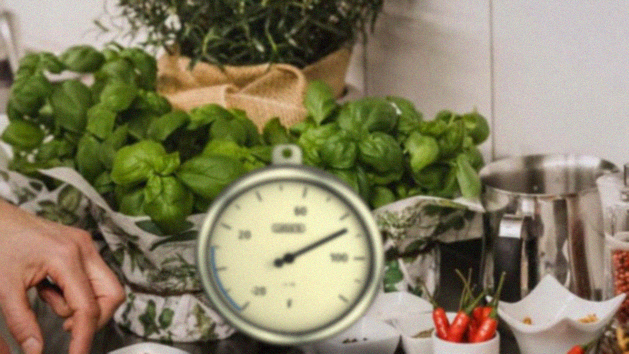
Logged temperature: 85 °F
